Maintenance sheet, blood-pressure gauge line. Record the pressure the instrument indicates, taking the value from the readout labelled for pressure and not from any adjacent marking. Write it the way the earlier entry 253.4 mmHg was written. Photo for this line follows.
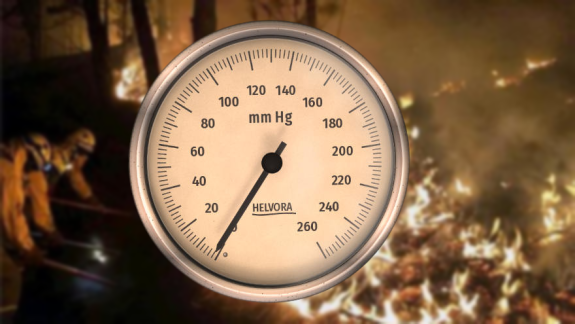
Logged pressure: 2 mmHg
